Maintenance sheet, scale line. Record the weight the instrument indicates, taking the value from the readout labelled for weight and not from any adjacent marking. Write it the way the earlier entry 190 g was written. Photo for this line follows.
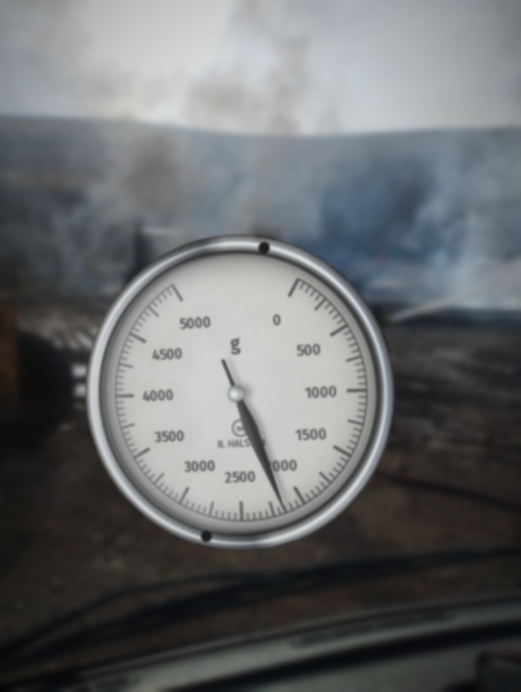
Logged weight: 2150 g
